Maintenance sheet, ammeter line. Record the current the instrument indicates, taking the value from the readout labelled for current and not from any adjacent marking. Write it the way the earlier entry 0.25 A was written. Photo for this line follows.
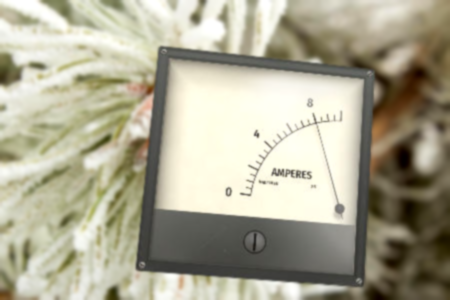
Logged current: 8 A
